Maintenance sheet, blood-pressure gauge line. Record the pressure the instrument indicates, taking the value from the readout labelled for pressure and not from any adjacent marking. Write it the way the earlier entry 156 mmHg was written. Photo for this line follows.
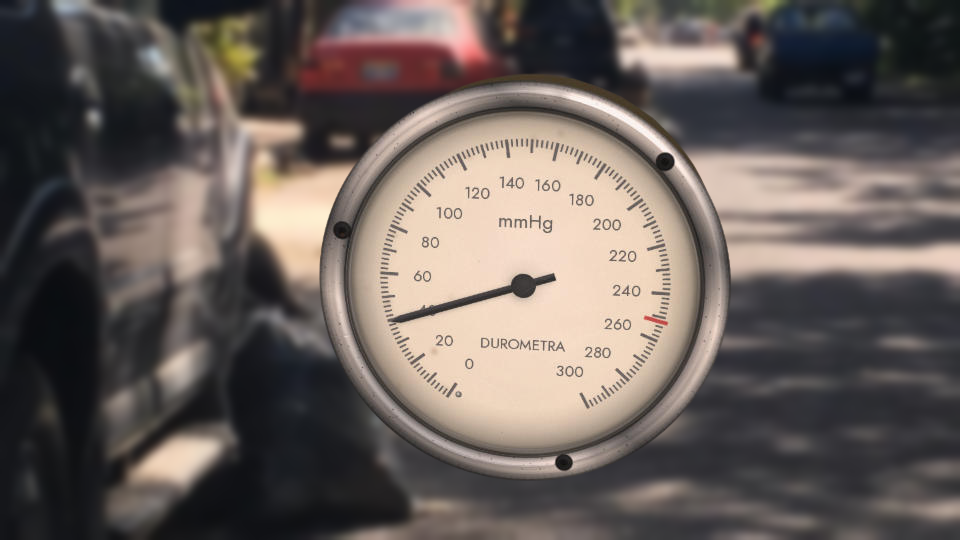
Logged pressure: 40 mmHg
